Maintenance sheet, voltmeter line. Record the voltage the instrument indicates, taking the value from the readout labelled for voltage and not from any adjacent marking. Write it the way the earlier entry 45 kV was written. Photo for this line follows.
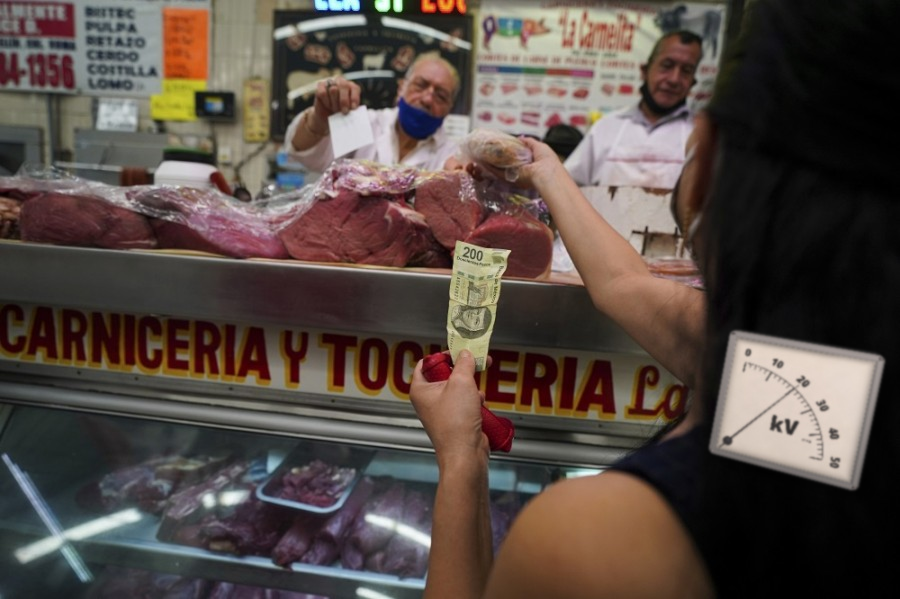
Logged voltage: 20 kV
